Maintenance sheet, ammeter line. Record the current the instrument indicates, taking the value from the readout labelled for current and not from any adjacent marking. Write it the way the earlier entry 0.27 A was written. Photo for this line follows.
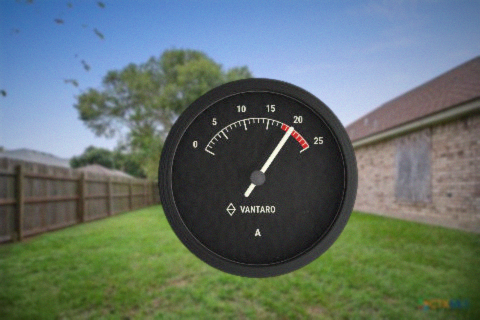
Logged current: 20 A
